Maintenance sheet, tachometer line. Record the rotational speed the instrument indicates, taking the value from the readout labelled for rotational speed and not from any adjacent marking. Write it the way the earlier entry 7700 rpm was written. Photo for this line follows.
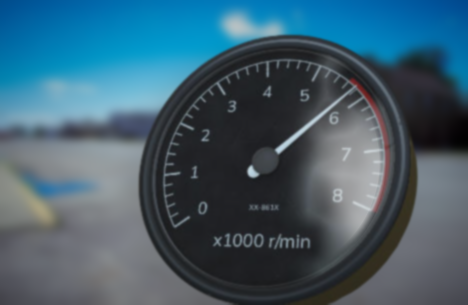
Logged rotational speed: 5800 rpm
